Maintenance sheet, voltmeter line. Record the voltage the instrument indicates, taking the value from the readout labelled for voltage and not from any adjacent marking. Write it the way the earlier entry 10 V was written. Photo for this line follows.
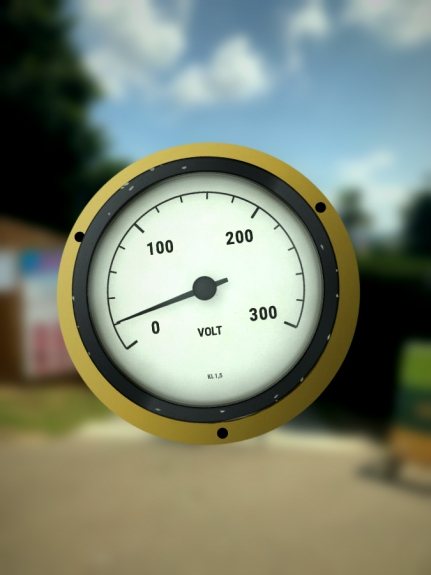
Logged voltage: 20 V
